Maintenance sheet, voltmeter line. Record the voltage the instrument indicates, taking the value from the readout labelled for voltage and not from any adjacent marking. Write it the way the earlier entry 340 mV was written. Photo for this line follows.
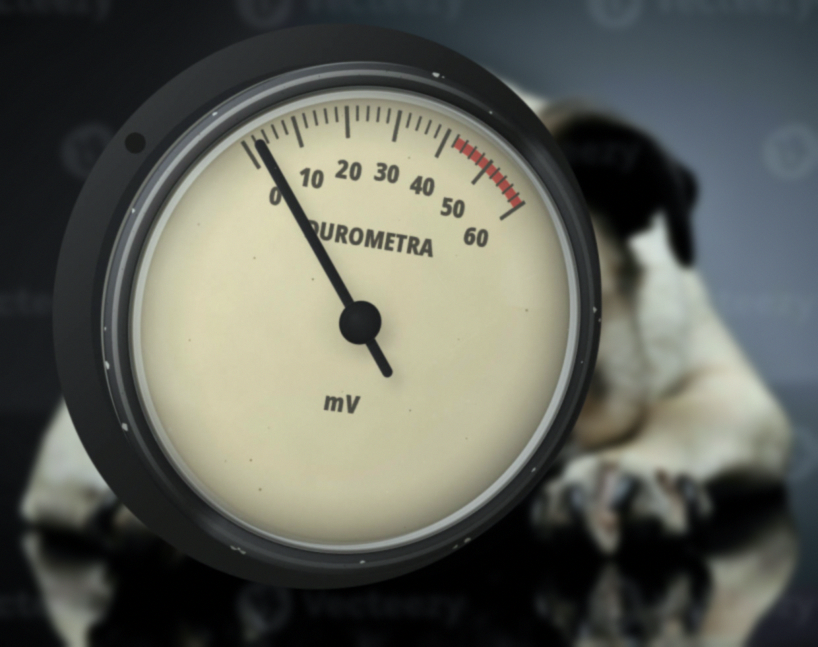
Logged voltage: 2 mV
